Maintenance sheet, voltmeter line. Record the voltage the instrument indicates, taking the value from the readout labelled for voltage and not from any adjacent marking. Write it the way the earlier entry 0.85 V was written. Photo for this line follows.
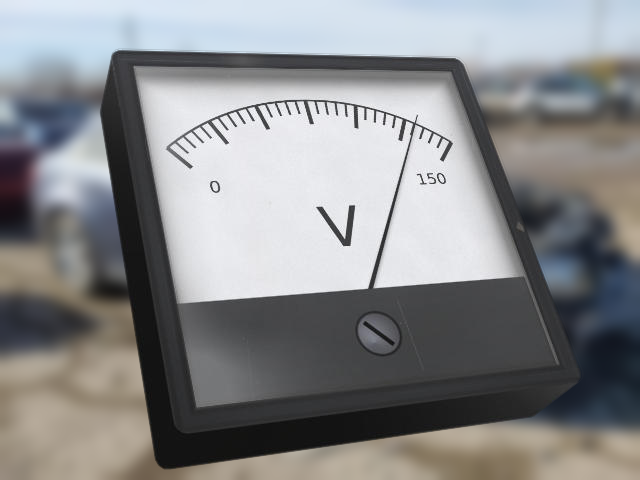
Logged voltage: 130 V
